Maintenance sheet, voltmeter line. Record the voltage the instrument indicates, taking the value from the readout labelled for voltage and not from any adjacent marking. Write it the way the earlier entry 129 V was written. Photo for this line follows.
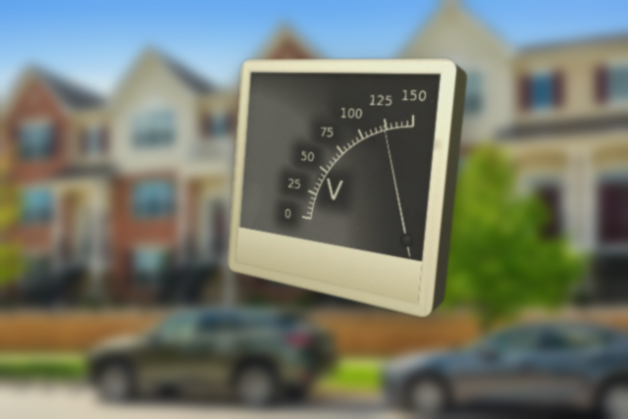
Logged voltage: 125 V
